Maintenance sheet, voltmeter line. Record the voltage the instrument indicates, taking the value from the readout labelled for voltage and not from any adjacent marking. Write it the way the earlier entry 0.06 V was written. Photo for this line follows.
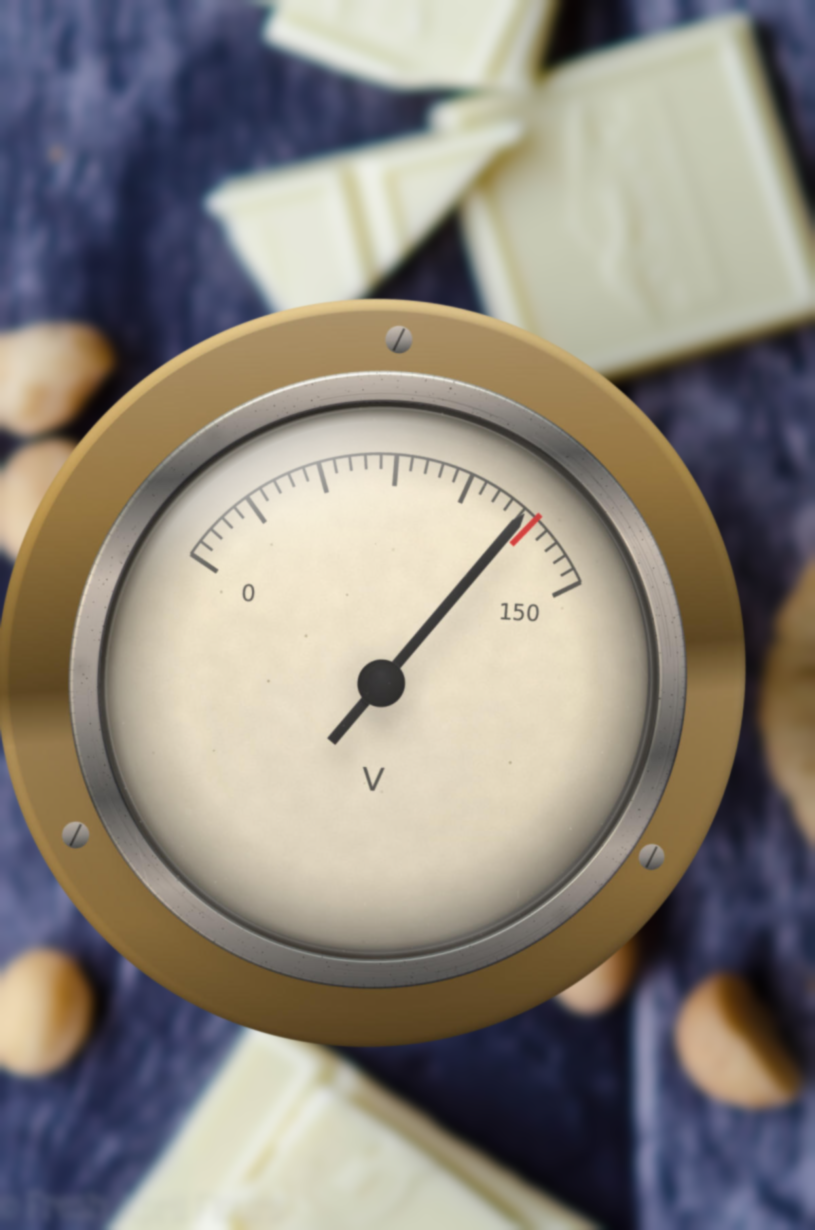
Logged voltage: 120 V
